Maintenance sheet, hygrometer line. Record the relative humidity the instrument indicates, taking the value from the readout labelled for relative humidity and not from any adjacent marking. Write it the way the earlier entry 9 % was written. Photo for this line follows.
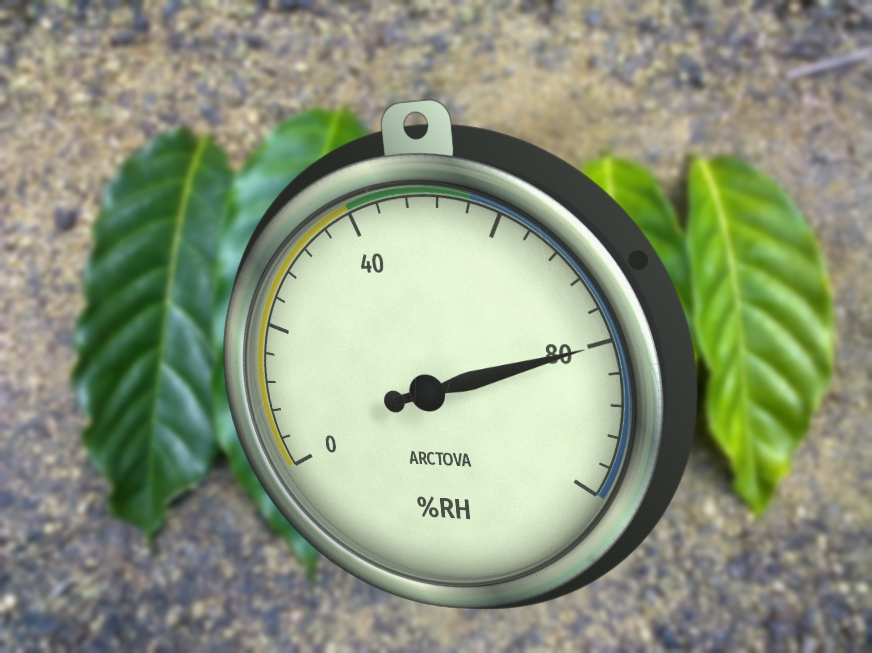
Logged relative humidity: 80 %
